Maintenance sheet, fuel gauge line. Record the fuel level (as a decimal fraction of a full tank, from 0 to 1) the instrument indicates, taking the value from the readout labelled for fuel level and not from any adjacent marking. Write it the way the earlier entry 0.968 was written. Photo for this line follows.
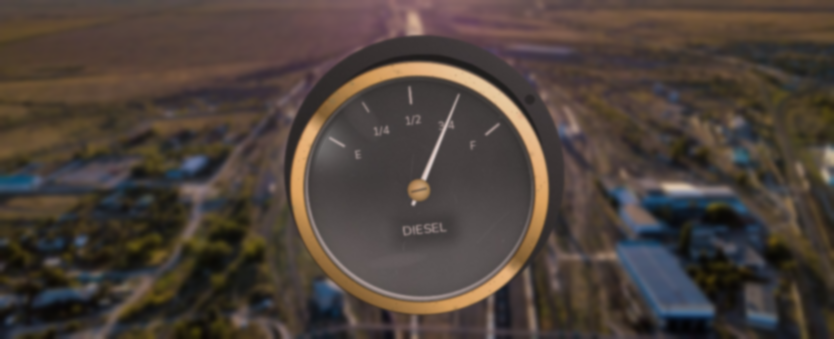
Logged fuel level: 0.75
